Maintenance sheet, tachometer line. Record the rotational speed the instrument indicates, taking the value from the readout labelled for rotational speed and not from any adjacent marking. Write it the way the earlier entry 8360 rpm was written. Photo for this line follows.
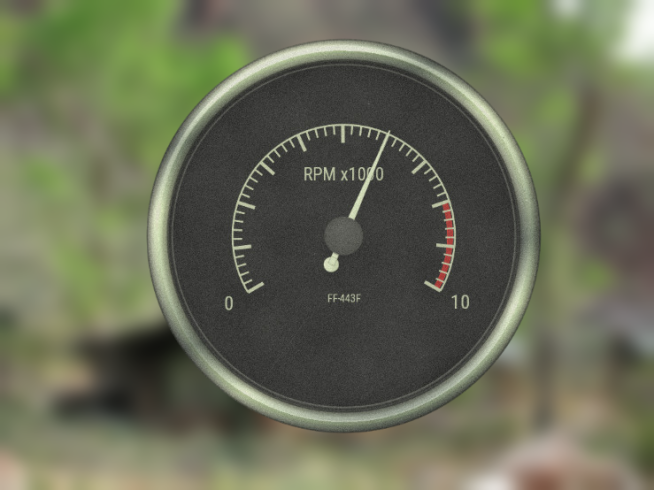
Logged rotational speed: 6000 rpm
